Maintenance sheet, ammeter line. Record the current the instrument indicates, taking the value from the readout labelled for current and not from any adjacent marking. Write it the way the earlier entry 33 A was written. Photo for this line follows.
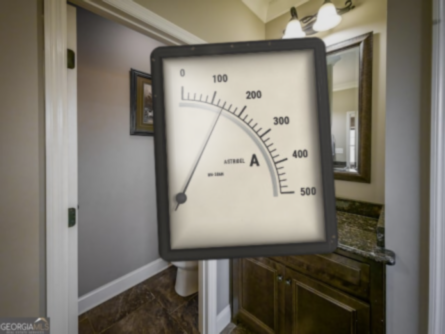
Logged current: 140 A
